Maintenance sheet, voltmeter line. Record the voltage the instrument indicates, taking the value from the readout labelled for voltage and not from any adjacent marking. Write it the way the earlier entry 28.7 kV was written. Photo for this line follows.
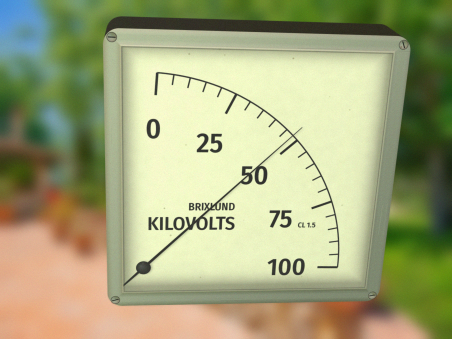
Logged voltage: 47.5 kV
